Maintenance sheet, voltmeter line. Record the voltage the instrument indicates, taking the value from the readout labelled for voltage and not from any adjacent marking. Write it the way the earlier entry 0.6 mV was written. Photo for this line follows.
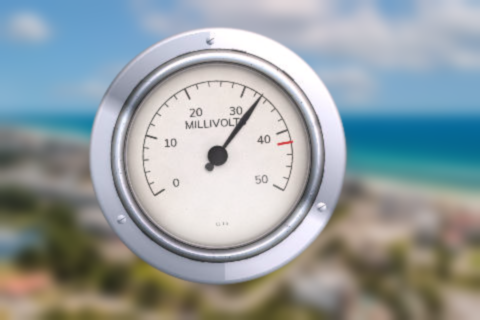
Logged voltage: 33 mV
